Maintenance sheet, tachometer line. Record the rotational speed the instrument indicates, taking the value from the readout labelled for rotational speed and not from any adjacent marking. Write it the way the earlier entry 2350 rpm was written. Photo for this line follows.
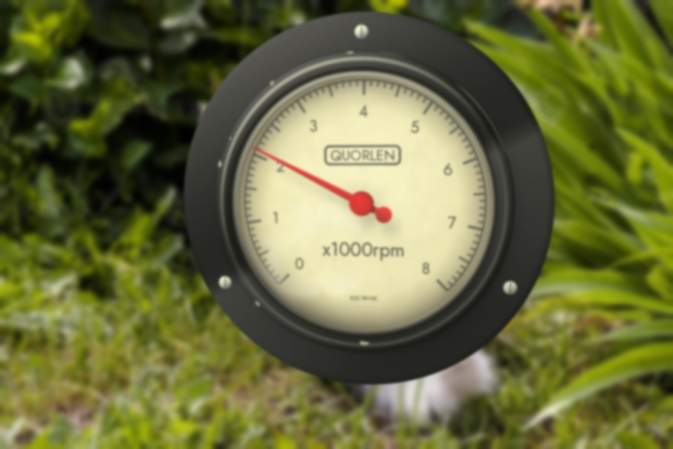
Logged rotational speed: 2100 rpm
